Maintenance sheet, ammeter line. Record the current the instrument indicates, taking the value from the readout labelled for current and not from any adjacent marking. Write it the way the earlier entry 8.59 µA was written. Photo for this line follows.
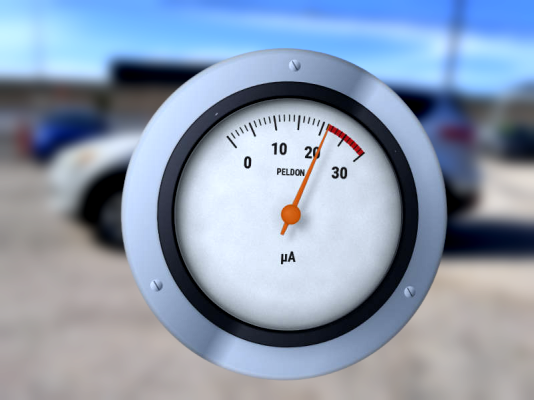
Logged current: 21 µA
